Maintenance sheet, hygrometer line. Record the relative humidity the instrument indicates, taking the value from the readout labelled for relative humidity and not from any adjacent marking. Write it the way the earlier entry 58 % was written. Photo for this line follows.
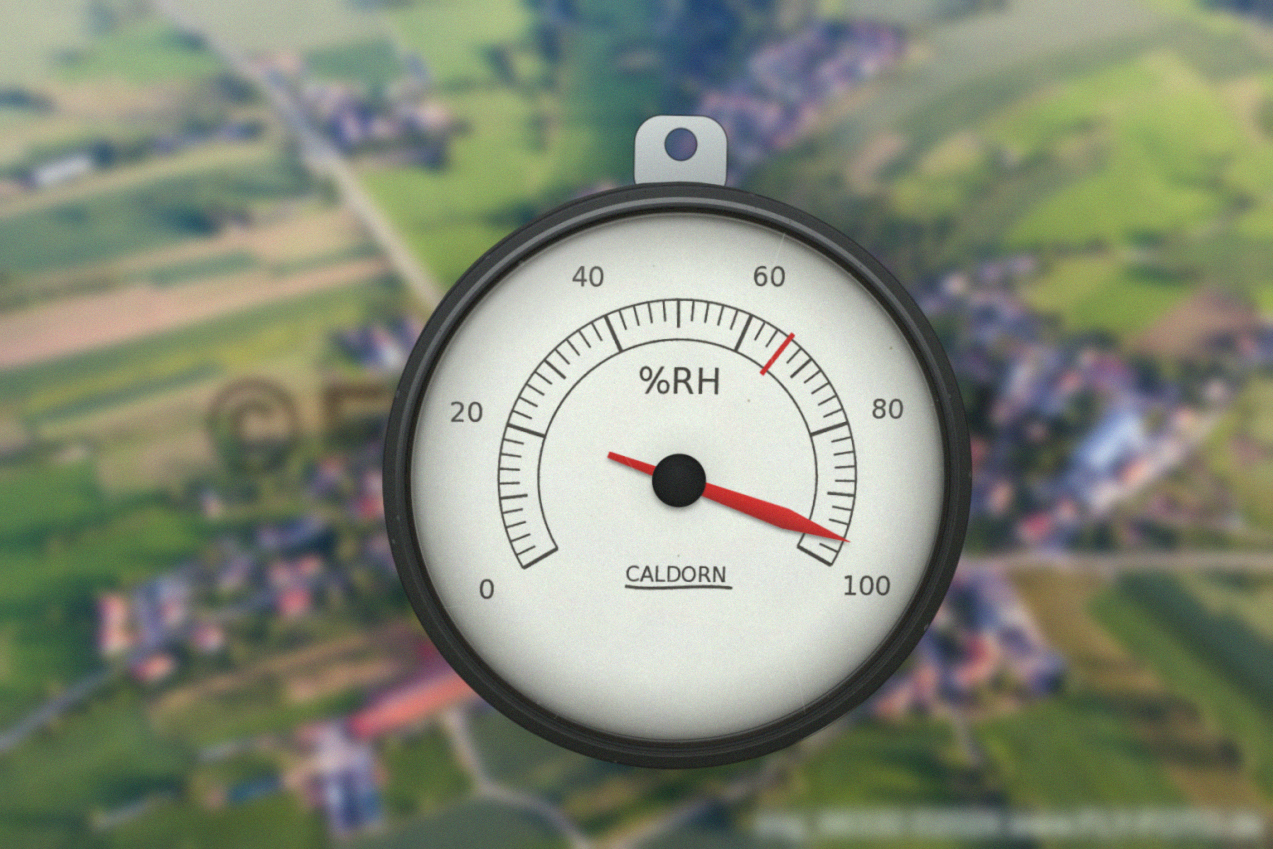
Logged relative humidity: 96 %
